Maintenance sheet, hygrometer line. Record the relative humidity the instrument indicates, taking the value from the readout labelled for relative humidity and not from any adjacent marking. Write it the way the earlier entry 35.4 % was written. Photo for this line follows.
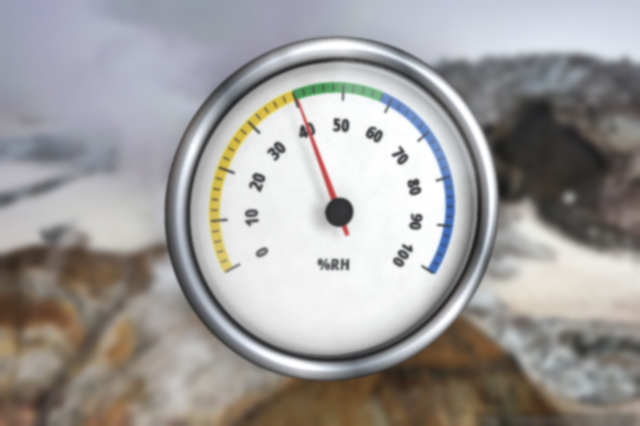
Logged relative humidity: 40 %
